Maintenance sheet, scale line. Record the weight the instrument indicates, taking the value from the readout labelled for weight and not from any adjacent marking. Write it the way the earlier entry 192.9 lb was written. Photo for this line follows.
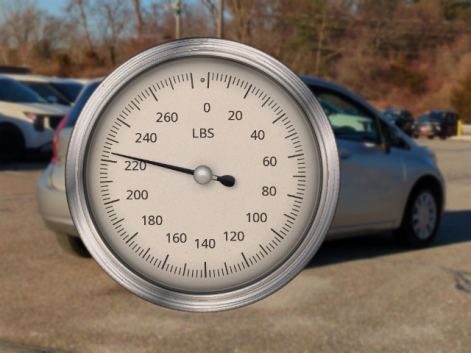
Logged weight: 224 lb
